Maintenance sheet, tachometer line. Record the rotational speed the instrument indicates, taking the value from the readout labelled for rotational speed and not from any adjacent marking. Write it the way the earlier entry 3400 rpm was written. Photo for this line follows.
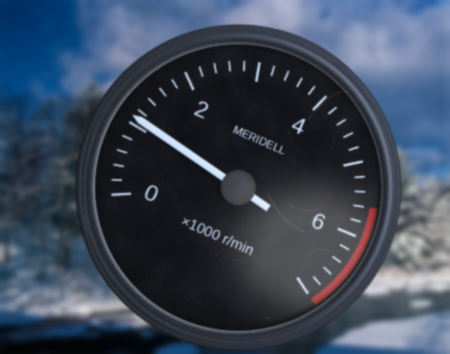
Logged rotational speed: 1100 rpm
